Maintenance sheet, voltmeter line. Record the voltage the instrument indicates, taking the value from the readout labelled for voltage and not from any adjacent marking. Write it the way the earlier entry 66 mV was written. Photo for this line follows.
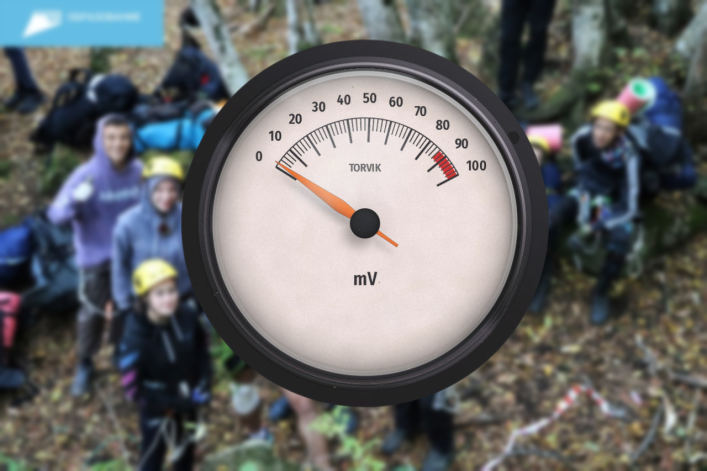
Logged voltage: 2 mV
